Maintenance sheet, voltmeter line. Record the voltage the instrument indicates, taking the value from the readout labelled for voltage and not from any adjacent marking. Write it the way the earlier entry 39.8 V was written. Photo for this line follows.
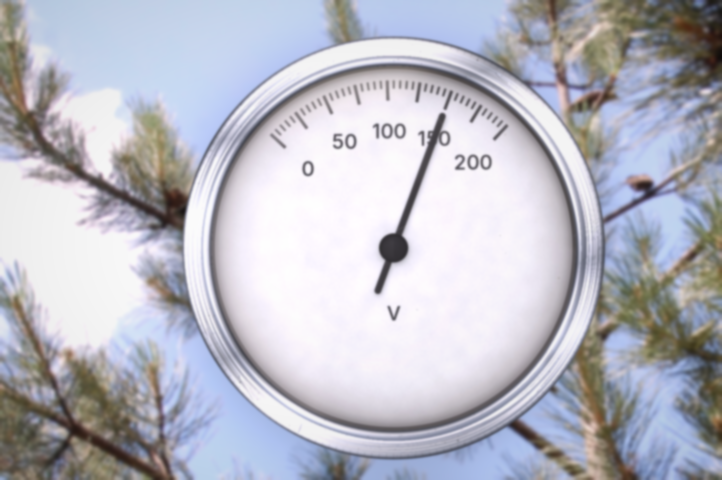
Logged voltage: 150 V
